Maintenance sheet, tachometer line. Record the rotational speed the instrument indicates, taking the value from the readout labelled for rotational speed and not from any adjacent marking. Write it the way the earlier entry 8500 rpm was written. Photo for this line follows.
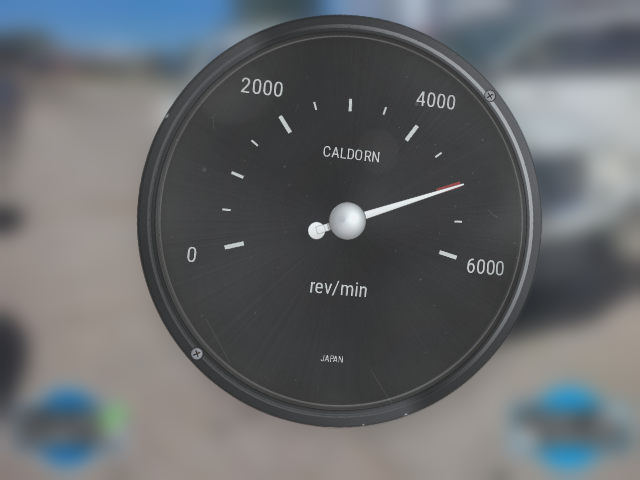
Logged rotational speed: 5000 rpm
